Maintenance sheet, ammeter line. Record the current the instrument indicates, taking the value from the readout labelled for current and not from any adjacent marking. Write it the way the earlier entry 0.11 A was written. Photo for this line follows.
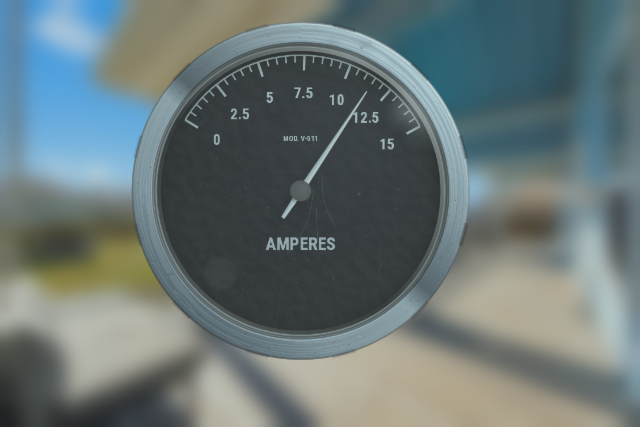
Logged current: 11.5 A
